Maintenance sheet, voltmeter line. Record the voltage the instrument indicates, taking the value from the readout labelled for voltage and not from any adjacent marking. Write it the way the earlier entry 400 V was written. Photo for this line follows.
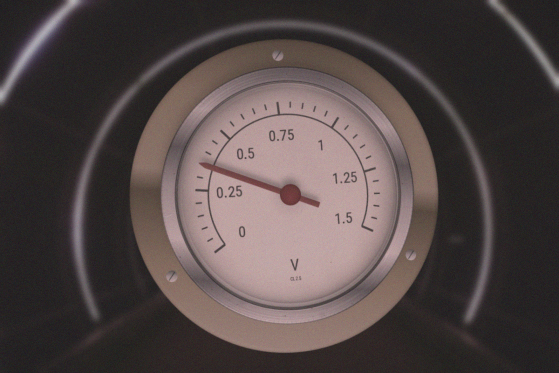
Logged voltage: 0.35 V
